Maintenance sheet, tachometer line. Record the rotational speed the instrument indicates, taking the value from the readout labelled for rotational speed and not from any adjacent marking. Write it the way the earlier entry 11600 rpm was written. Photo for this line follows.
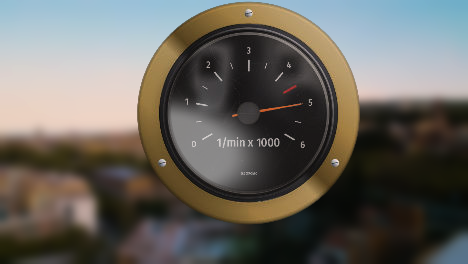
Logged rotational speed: 5000 rpm
